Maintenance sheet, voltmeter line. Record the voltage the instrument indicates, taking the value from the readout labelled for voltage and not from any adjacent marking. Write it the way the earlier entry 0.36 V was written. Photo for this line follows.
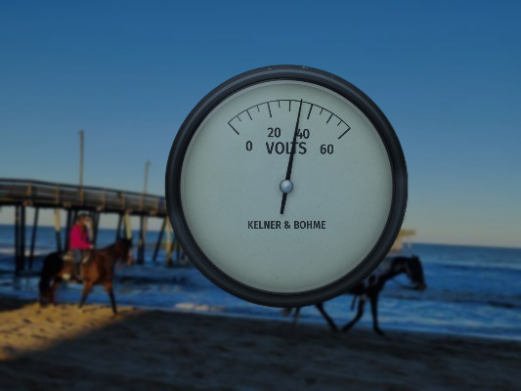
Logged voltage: 35 V
